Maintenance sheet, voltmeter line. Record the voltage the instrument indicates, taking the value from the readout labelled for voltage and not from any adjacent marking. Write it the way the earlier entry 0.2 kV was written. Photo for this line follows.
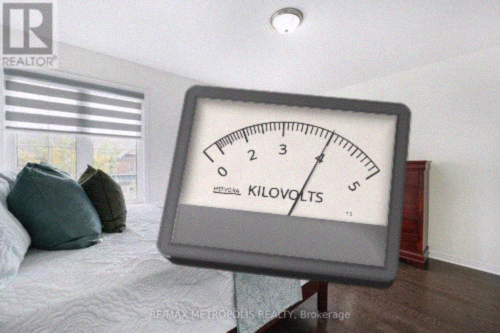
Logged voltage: 4 kV
